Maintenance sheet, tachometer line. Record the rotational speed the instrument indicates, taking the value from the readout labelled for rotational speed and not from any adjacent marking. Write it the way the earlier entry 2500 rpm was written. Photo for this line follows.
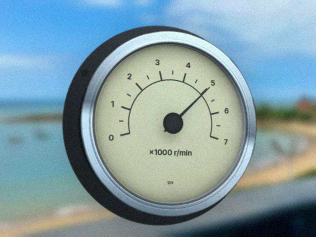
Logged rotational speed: 5000 rpm
